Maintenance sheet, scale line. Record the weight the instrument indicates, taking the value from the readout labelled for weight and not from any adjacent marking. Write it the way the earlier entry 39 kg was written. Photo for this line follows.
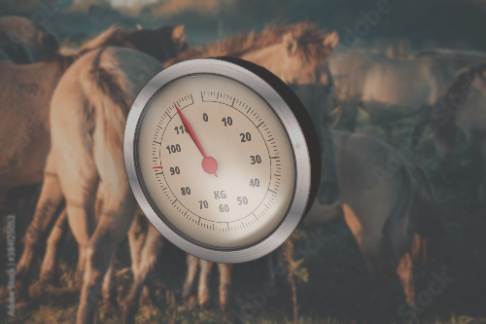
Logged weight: 115 kg
